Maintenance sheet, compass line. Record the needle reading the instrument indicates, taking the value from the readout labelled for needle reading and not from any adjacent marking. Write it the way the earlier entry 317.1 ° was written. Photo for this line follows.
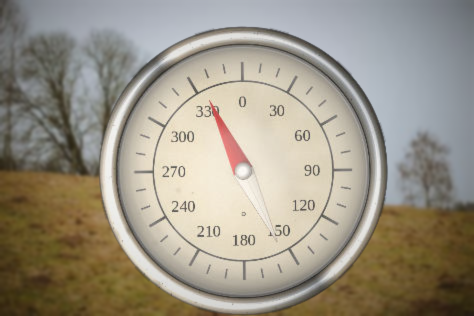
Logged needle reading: 335 °
